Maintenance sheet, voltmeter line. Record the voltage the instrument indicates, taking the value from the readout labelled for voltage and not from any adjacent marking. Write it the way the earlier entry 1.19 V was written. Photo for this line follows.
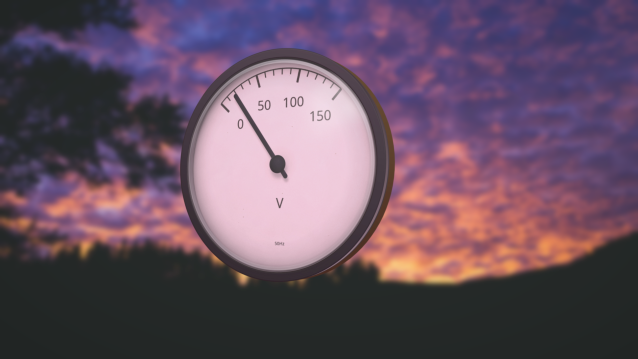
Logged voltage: 20 V
